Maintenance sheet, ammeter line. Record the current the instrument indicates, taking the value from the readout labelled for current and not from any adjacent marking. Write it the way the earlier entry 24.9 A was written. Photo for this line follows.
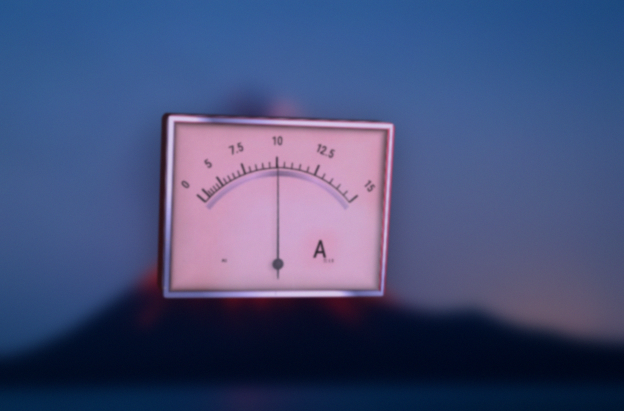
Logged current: 10 A
